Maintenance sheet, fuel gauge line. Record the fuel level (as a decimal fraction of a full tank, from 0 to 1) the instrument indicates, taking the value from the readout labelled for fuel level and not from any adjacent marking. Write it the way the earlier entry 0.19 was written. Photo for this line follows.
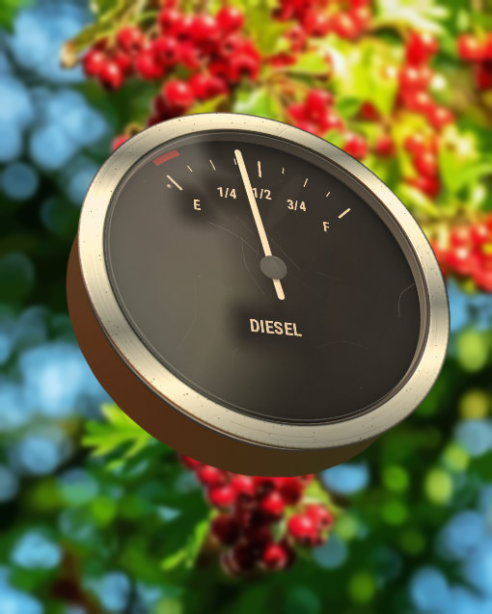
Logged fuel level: 0.375
